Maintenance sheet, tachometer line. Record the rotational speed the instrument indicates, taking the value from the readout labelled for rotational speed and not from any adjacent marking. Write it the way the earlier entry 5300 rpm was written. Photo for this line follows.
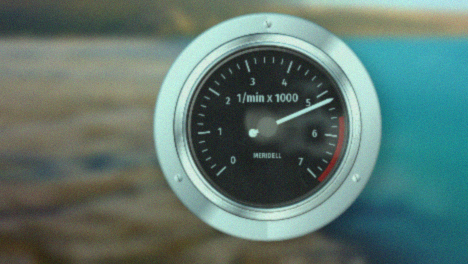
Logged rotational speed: 5200 rpm
